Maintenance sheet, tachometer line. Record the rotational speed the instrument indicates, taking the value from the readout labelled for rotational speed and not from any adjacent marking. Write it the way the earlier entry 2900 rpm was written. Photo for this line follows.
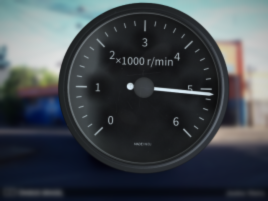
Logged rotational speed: 5100 rpm
